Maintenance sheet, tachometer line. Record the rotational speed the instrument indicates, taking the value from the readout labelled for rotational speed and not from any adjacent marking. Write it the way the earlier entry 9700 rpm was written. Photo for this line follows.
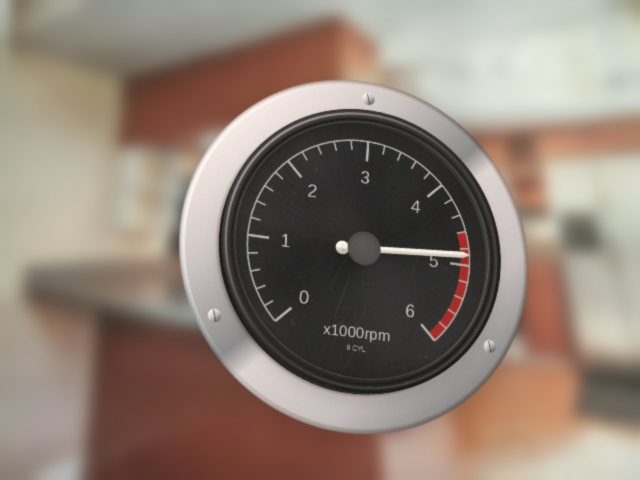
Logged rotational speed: 4900 rpm
